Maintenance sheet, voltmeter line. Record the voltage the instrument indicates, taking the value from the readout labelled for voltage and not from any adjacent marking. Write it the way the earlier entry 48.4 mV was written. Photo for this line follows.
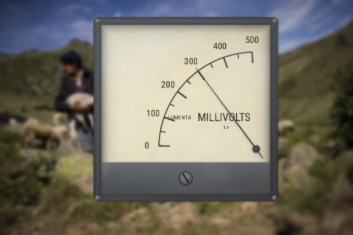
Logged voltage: 300 mV
